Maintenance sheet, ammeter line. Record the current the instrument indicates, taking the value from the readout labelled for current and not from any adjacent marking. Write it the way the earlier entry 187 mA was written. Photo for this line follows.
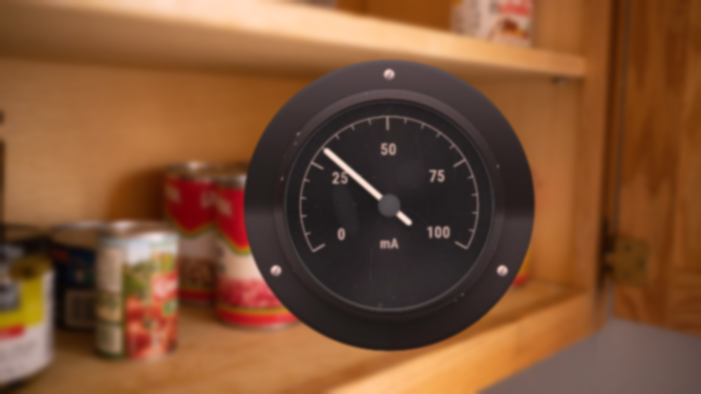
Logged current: 30 mA
